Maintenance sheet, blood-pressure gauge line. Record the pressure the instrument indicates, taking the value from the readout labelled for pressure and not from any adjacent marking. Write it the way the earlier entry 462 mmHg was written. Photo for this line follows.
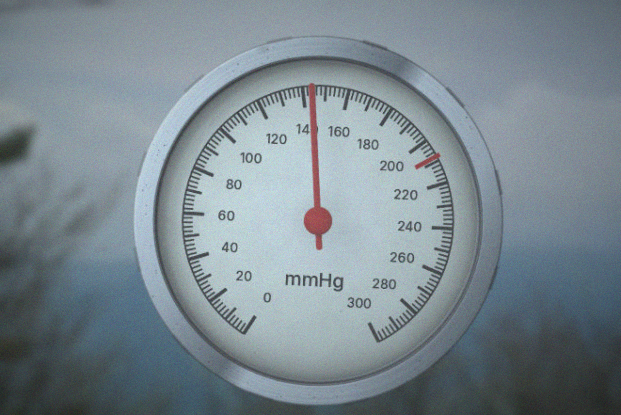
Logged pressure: 144 mmHg
